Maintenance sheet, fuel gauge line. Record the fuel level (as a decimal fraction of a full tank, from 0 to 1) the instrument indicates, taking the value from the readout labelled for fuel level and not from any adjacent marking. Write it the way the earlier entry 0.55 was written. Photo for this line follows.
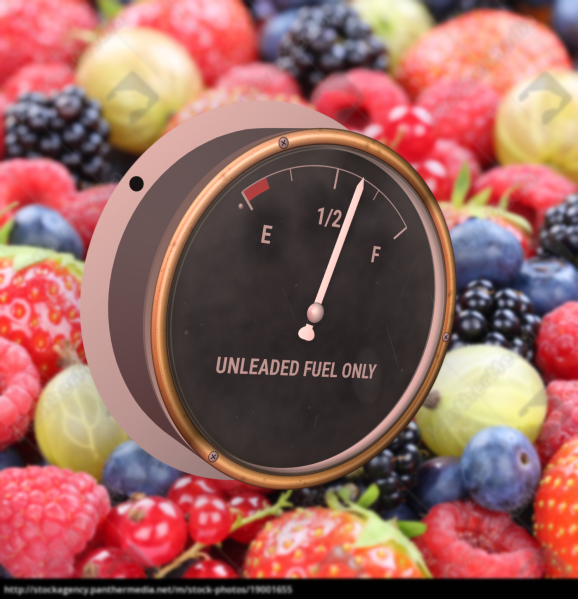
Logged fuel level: 0.625
